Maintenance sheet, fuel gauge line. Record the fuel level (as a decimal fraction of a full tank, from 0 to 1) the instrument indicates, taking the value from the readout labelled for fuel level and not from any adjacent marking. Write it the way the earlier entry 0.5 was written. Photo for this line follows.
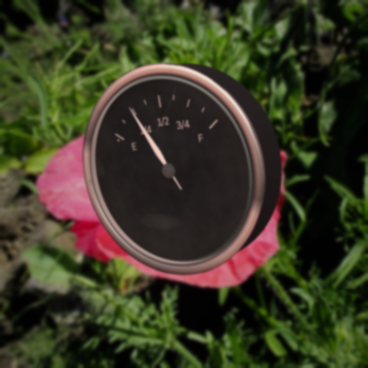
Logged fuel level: 0.25
